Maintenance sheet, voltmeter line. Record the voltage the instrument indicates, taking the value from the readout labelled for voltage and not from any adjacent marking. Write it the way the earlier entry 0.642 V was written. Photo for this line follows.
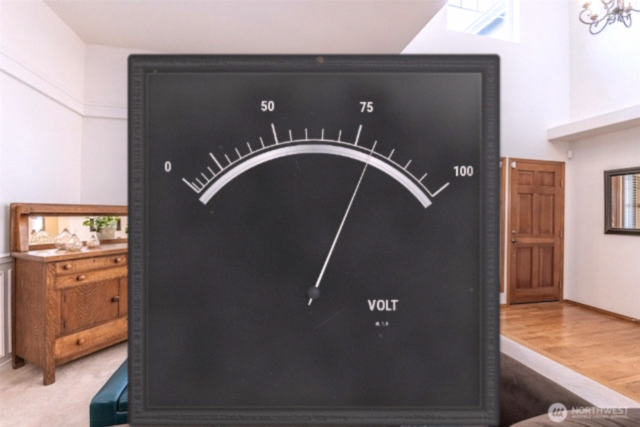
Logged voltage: 80 V
